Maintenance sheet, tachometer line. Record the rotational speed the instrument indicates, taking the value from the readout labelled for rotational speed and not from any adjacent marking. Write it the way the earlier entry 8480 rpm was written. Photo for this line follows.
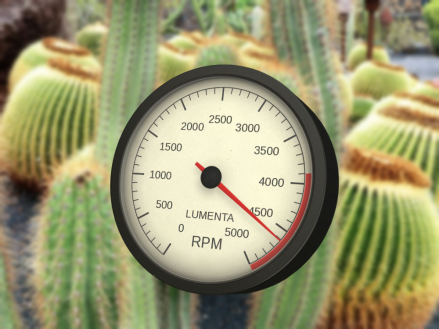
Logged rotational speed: 4600 rpm
